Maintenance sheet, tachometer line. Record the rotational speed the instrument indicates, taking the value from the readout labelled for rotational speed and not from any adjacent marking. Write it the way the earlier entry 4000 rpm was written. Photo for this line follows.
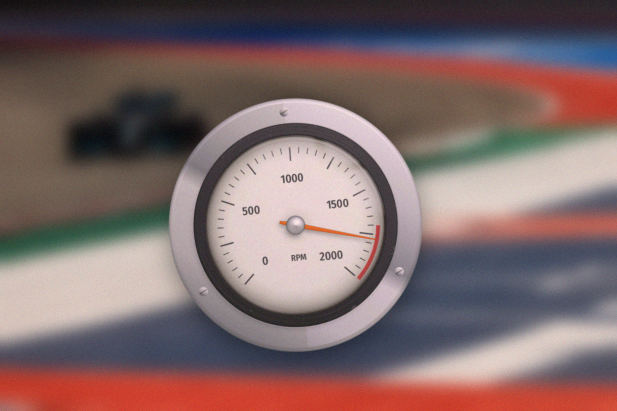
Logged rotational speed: 1775 rpm
